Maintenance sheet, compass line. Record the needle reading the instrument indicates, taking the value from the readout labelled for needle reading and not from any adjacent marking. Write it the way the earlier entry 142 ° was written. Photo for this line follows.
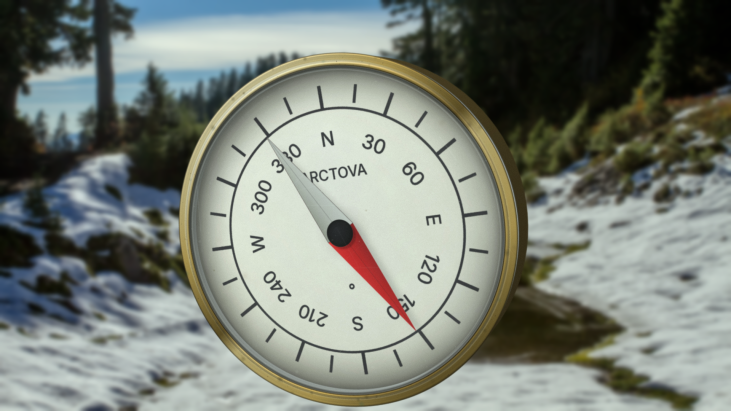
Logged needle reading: 150 °
